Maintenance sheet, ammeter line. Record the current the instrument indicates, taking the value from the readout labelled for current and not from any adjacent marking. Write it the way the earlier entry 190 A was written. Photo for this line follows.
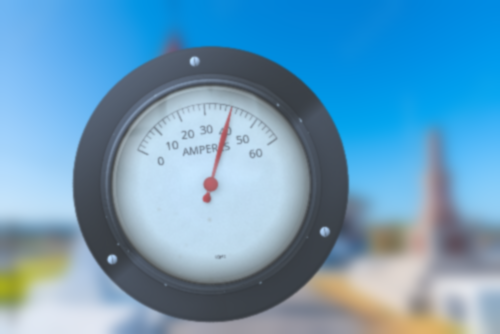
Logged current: 40 A
